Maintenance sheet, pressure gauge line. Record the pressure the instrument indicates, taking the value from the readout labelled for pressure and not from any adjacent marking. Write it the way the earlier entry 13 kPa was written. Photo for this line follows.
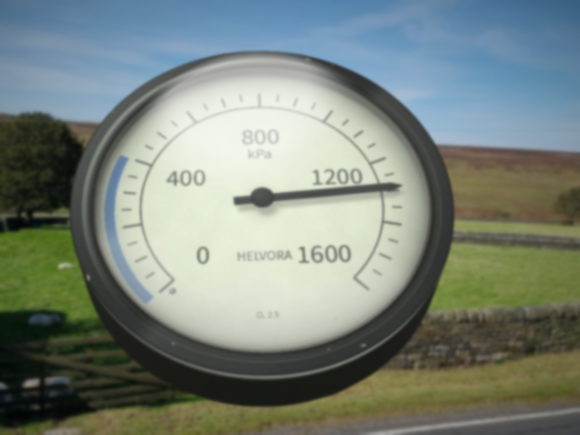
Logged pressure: 1300 kPa
